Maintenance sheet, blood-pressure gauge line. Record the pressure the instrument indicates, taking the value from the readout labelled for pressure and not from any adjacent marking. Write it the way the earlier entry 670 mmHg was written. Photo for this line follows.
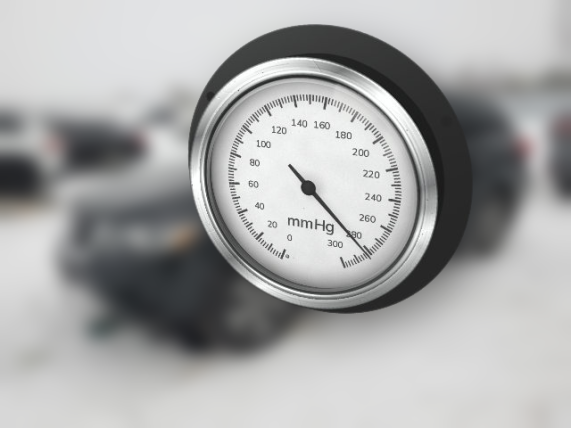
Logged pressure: 280 mmHg
